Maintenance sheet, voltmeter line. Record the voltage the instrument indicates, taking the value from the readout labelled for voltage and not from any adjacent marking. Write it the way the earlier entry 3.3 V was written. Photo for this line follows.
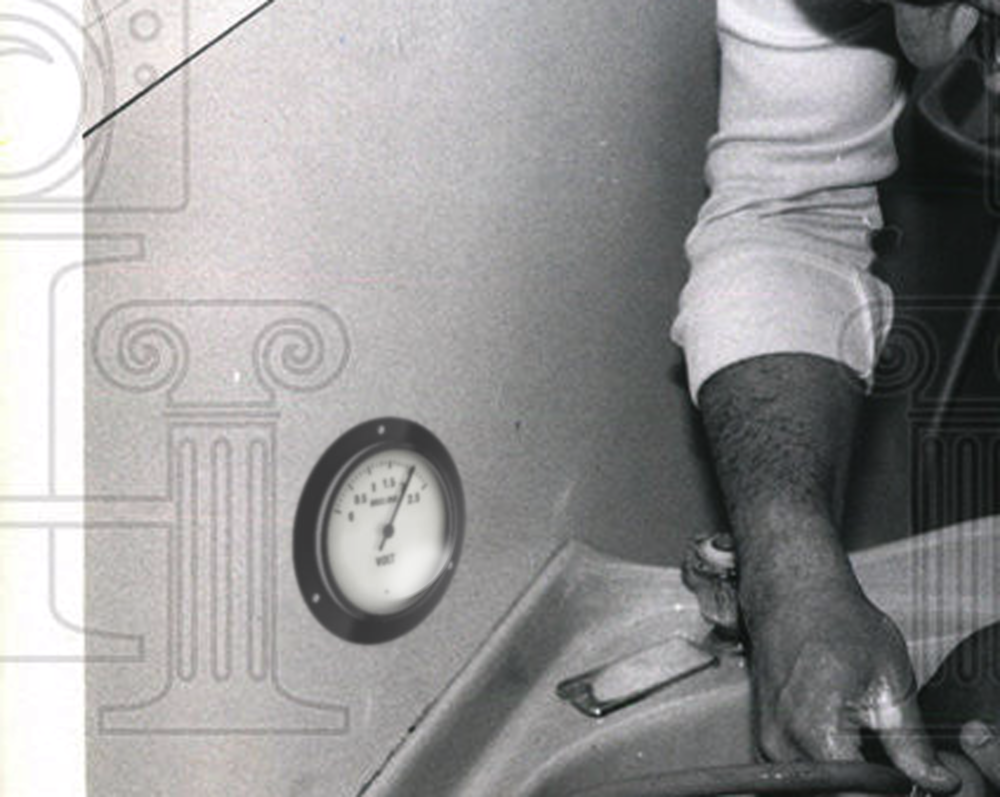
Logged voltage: 2 V
